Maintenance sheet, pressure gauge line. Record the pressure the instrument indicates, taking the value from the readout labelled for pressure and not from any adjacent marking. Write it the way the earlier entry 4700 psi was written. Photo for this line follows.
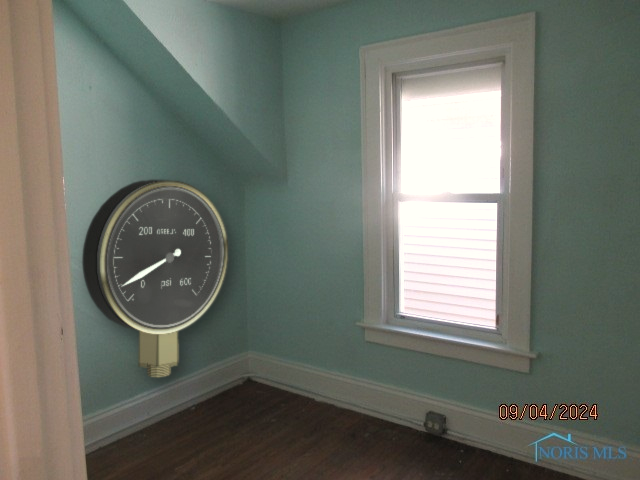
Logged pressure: 40 psi
